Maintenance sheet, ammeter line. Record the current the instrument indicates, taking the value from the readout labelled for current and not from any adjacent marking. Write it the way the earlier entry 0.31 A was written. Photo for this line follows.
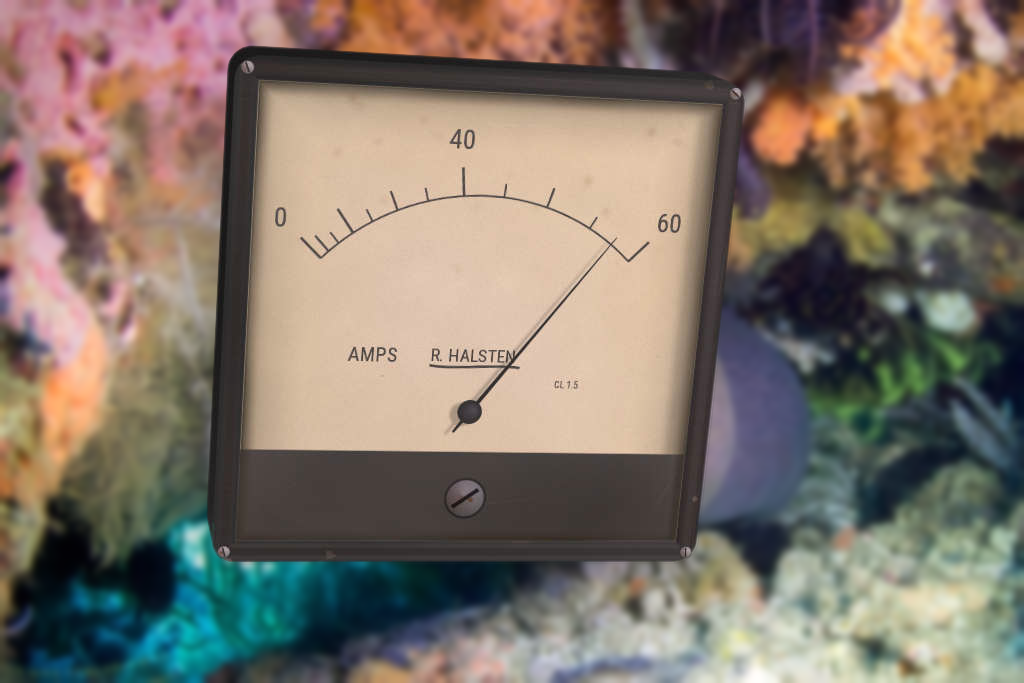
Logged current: 57.5 A
